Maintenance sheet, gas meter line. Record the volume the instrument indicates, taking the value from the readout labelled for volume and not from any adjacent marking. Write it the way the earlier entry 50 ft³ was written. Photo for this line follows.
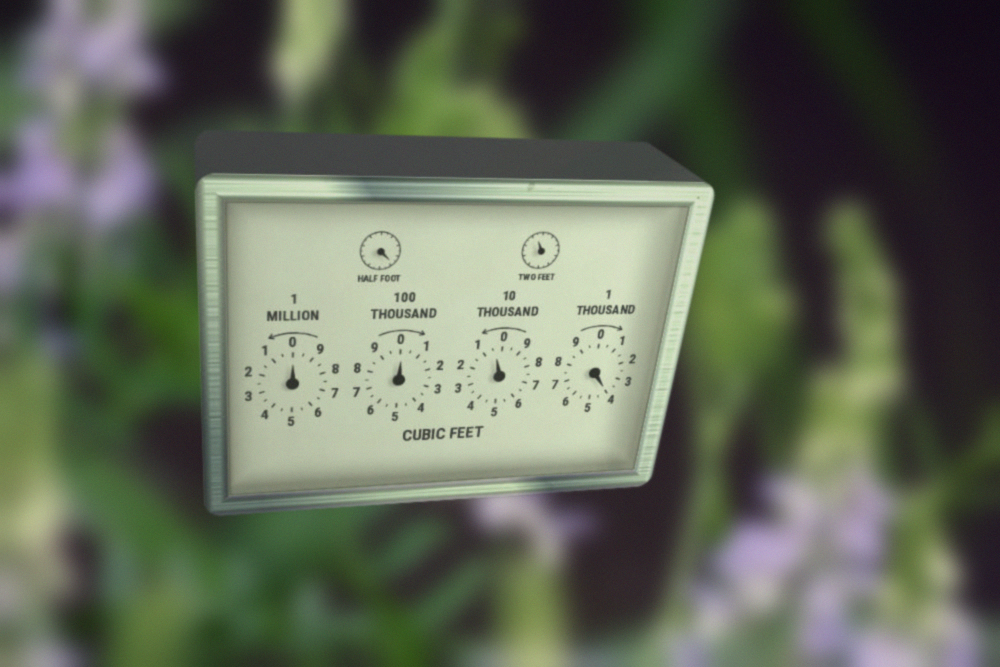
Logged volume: 400 ft³
